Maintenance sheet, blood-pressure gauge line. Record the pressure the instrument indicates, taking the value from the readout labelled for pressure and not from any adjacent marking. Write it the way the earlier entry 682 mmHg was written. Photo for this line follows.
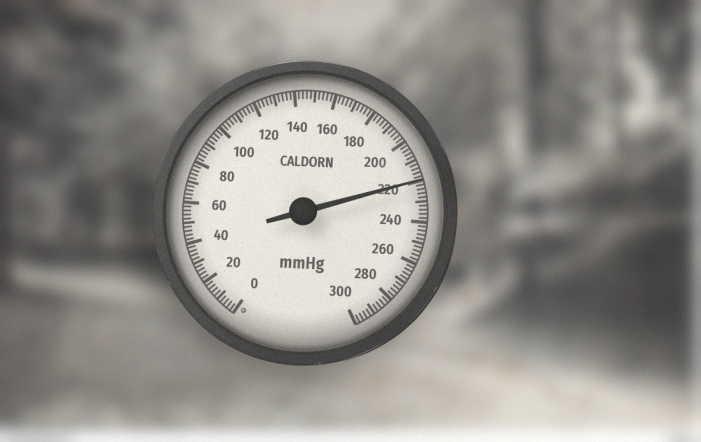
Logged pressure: 220 mmHg
